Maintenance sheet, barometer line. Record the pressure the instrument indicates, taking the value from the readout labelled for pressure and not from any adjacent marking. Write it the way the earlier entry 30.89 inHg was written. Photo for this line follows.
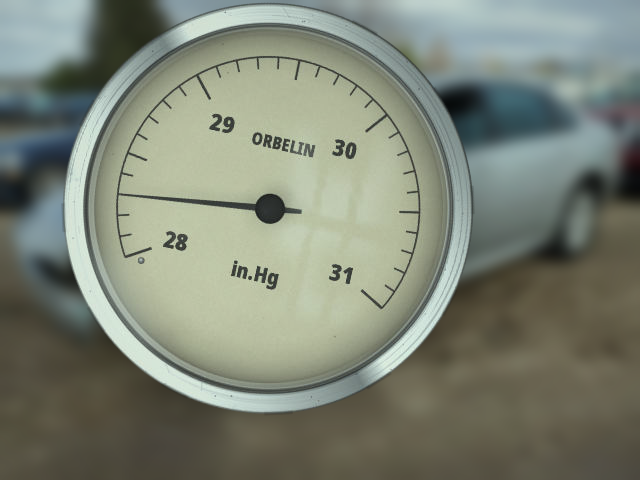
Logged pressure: 28.3 inHg
